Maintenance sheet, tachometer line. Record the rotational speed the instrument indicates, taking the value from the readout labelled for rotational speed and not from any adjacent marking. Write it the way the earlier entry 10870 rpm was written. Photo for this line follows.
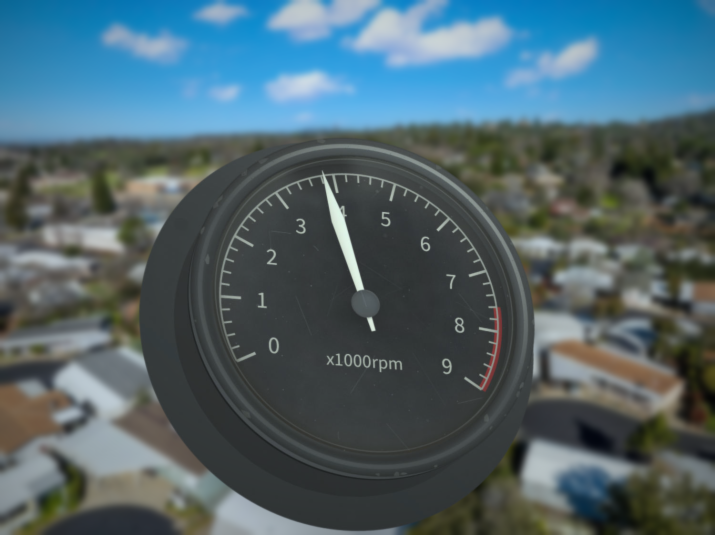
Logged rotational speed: 3800 rpm
